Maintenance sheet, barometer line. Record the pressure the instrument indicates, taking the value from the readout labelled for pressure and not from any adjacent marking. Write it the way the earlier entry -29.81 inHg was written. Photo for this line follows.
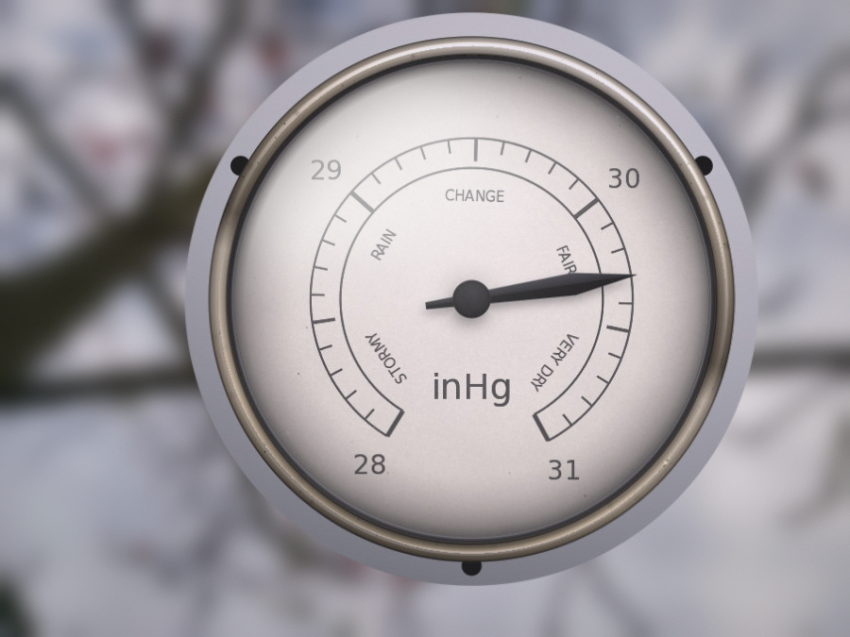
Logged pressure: 30.3 inHg
